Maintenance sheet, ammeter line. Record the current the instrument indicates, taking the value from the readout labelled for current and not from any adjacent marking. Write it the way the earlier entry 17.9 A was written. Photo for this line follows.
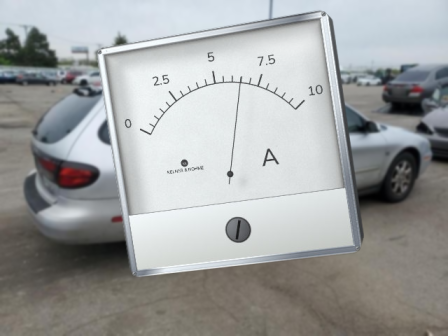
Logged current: 6.5 A
